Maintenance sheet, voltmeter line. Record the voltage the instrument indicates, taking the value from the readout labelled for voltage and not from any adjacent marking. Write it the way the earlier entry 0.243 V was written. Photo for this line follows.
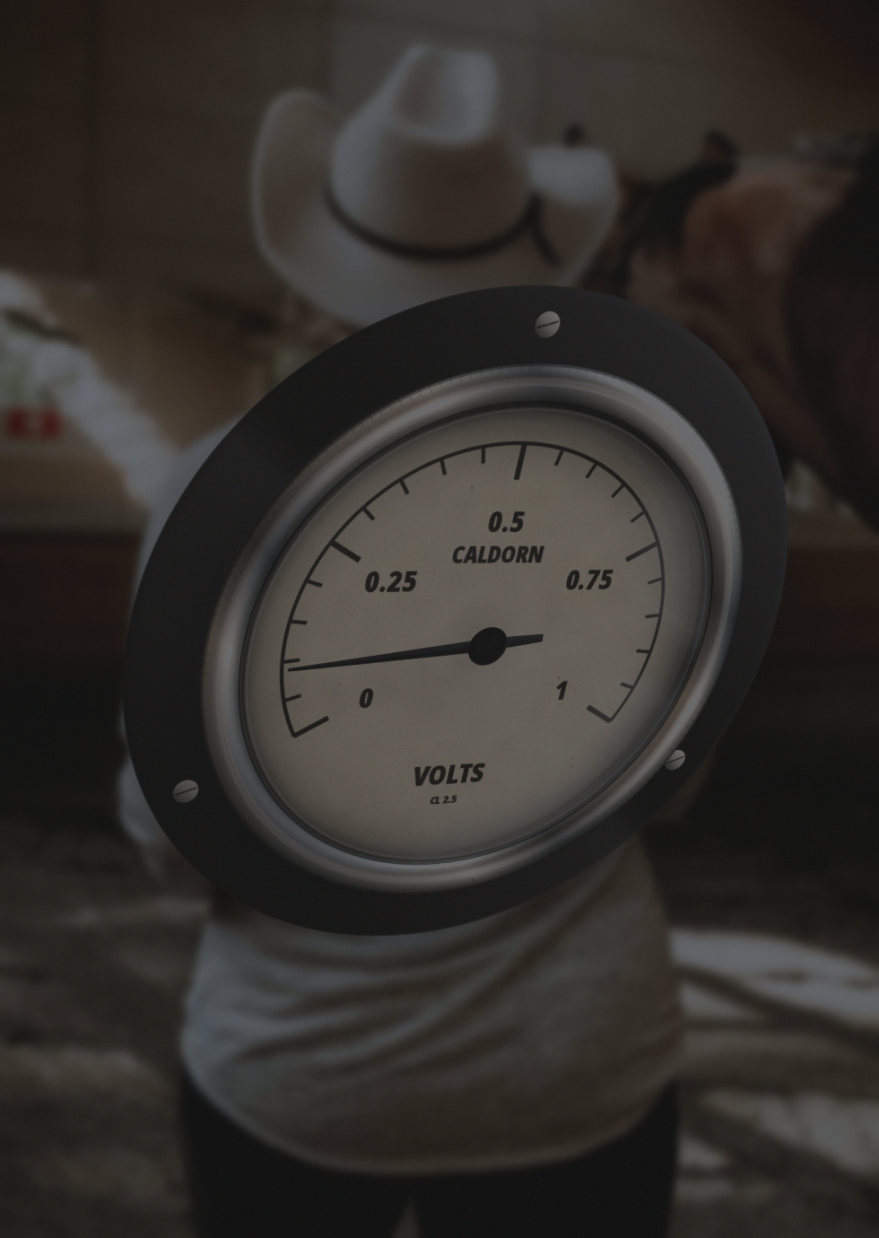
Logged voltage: 0.1 V
